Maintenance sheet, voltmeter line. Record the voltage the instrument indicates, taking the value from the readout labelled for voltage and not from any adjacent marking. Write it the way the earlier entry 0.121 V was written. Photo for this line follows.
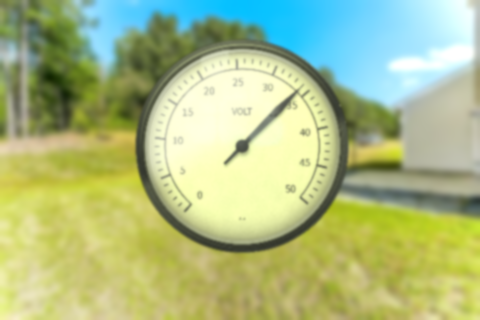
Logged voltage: 34 V
